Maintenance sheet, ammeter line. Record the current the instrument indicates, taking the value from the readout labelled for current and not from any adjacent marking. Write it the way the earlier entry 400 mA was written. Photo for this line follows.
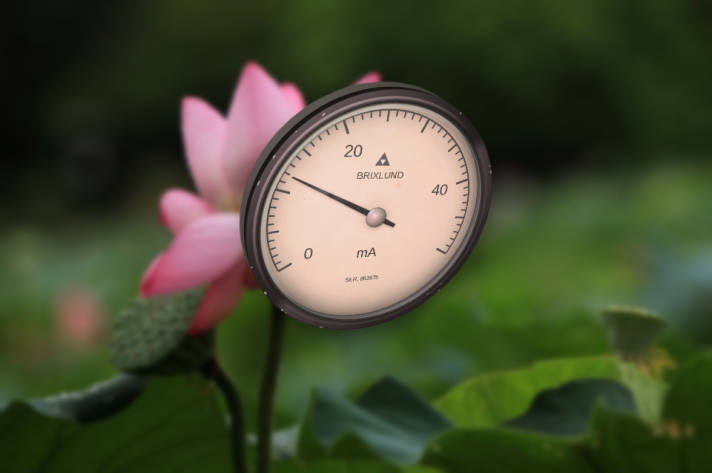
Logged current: 12 mA
